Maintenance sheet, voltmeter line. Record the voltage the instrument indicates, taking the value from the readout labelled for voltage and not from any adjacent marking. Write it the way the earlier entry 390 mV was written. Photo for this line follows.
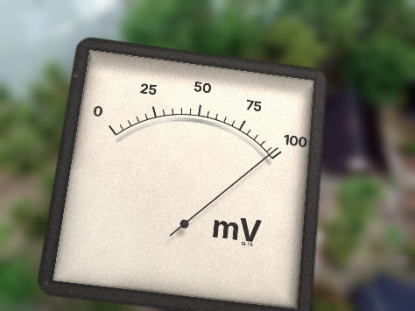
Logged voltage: 97.5 mV
